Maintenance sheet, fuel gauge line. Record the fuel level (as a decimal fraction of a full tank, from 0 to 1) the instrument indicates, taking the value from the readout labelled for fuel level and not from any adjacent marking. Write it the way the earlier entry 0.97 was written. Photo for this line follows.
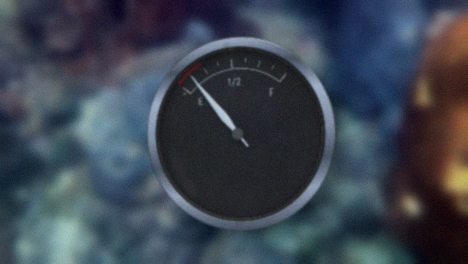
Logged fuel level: 0.125
